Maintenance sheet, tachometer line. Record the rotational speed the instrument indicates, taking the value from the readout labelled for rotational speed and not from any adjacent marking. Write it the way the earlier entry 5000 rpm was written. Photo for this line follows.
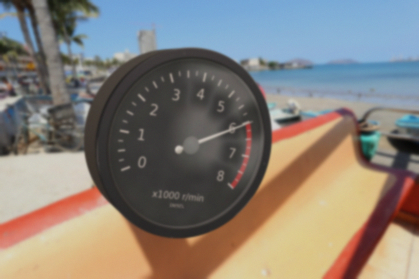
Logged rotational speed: 6000 rpm
